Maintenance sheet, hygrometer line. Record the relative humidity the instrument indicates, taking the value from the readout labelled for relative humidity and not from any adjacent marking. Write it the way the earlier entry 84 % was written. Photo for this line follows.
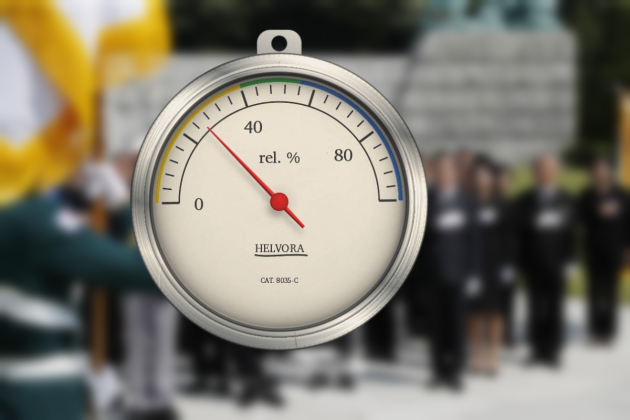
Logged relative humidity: 26 %
